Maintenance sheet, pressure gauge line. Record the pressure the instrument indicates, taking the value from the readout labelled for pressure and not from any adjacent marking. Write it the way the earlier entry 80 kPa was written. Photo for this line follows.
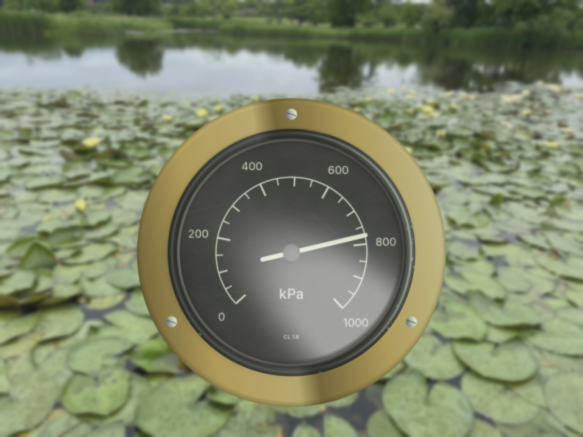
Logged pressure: 775 kPa
